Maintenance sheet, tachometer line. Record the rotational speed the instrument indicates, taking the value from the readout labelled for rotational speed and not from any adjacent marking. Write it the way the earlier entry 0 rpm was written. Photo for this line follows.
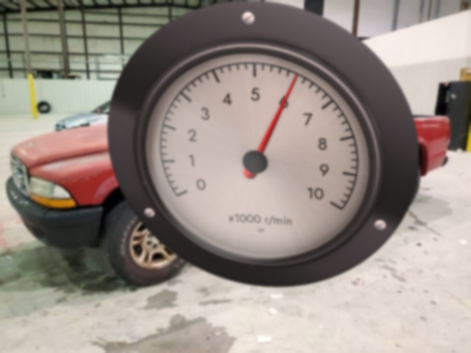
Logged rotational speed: 6000 rpm
